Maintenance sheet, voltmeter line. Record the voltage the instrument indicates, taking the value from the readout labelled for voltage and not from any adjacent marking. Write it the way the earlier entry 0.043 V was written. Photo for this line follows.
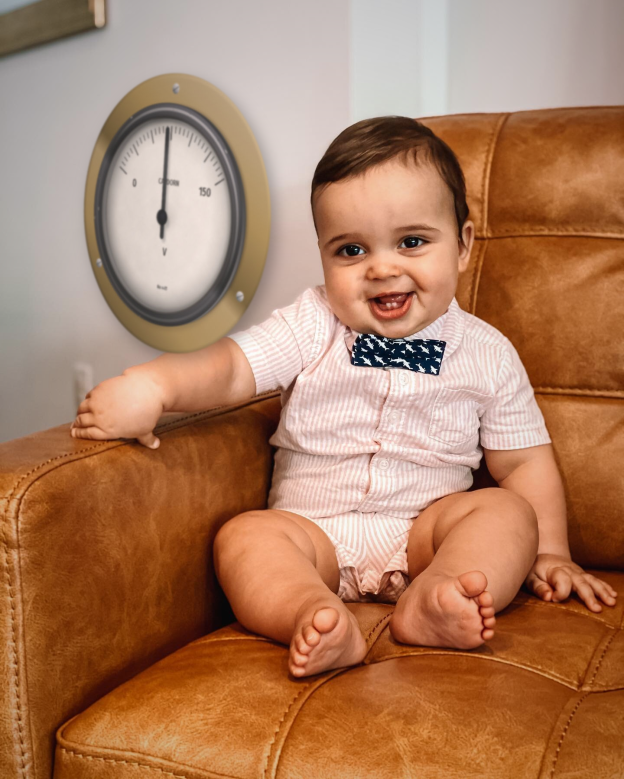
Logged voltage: 75 V
